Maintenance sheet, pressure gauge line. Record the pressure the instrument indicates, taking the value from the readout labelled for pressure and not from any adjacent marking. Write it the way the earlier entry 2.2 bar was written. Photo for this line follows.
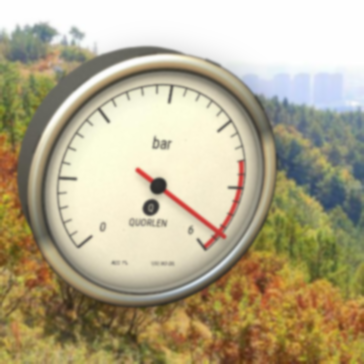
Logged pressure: 5.7 bar
